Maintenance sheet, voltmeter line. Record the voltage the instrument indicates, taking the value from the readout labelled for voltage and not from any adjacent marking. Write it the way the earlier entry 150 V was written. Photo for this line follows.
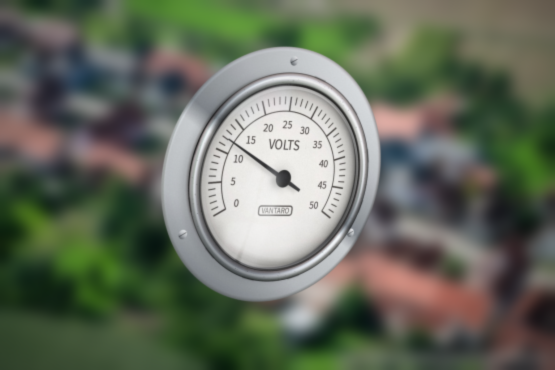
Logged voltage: 12 V
